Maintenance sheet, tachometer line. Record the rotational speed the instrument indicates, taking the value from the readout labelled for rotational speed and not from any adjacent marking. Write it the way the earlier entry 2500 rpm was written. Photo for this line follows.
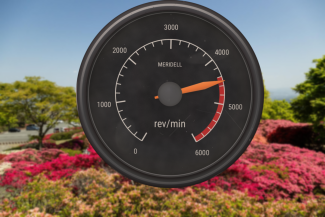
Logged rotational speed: 4500 rpm
